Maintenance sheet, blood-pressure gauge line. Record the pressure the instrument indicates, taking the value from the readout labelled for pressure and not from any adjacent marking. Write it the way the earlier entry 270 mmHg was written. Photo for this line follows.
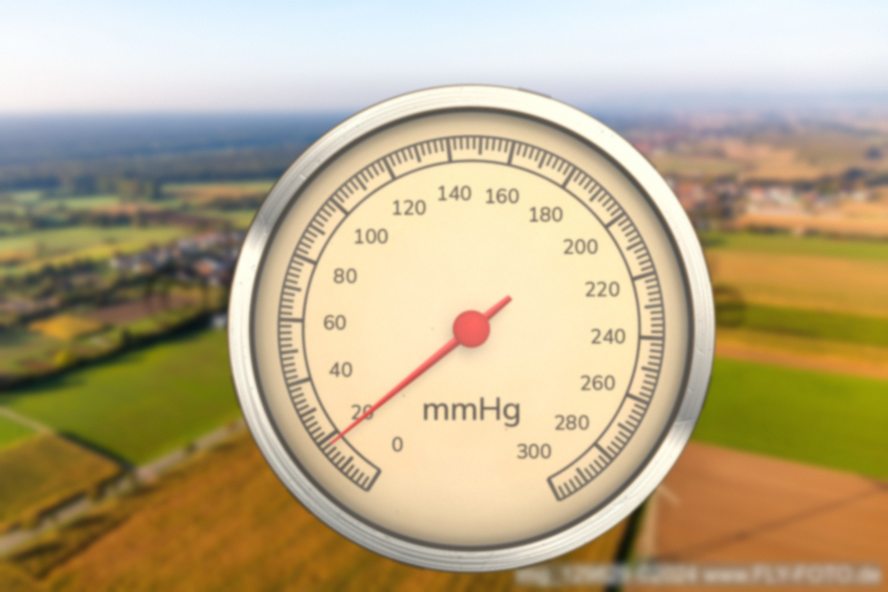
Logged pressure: 18 mmHg
